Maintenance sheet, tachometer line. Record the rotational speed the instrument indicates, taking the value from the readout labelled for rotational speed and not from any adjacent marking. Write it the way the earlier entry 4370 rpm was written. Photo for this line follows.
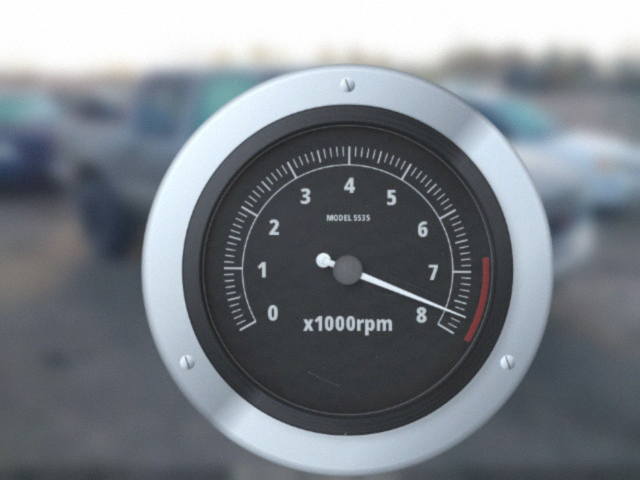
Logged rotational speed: 7700 rpm
